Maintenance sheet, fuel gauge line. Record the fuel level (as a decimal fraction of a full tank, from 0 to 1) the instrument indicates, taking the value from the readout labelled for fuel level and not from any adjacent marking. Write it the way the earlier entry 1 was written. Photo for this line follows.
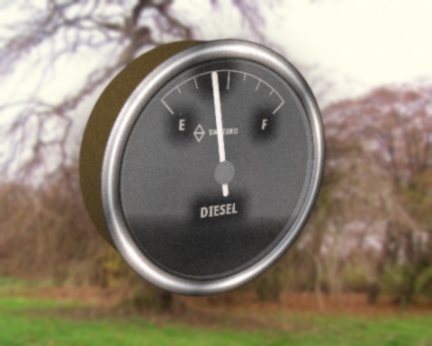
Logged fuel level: 0.375
